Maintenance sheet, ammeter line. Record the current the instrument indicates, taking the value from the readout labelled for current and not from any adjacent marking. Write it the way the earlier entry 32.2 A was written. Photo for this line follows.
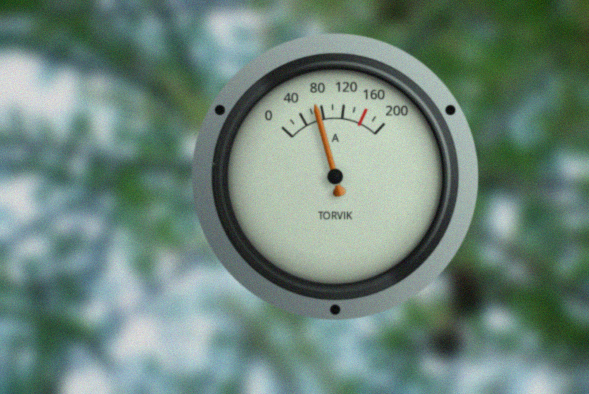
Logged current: 70 A
